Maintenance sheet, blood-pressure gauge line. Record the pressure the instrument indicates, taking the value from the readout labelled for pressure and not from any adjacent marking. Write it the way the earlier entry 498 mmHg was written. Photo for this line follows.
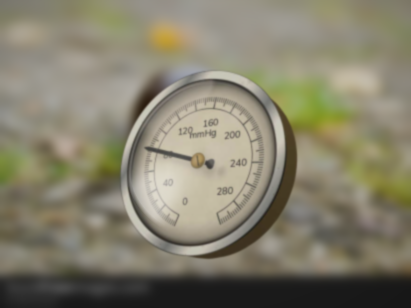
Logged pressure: 80 mmHg
